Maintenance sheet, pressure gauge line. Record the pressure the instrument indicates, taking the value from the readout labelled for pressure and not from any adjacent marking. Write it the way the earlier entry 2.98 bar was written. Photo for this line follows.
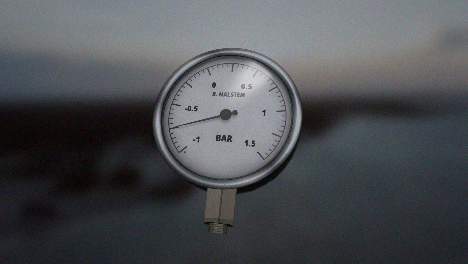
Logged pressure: -0.75 bar
